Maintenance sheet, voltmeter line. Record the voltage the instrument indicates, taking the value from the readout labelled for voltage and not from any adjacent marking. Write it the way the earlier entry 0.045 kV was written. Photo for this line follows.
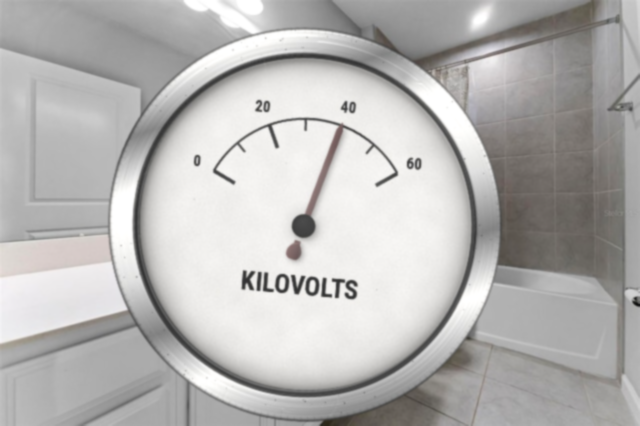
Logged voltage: 40 kV
